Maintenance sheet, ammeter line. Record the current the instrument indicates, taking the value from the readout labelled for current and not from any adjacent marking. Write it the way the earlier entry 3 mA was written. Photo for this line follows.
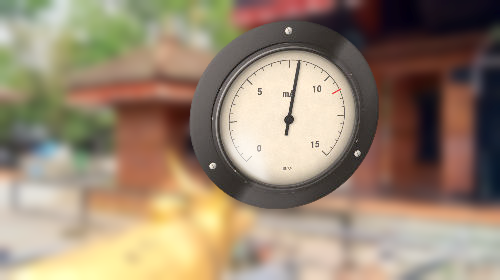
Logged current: 8 mA
